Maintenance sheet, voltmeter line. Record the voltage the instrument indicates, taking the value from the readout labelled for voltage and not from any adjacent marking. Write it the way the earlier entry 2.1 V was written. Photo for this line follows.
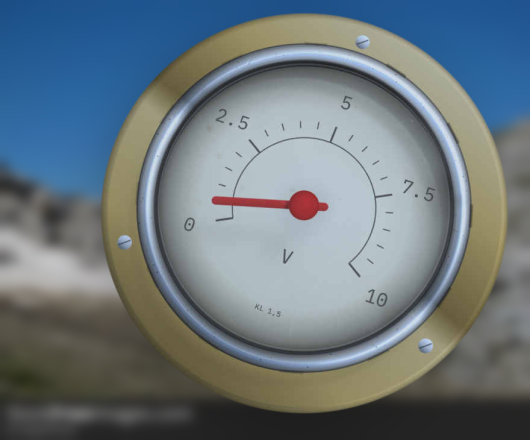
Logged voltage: 0.5 V
